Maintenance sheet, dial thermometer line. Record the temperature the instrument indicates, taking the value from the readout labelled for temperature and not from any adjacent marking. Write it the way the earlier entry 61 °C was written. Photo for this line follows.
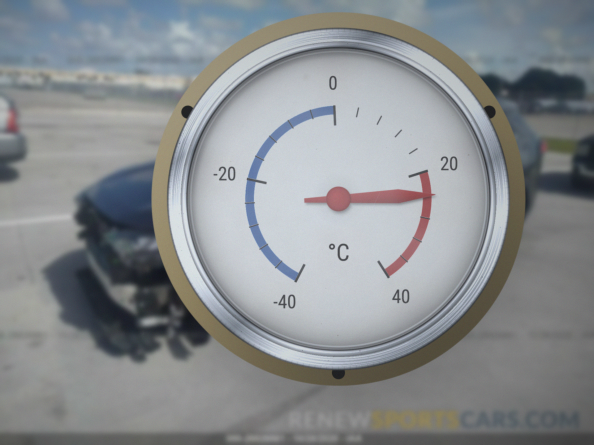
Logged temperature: 24 °C
